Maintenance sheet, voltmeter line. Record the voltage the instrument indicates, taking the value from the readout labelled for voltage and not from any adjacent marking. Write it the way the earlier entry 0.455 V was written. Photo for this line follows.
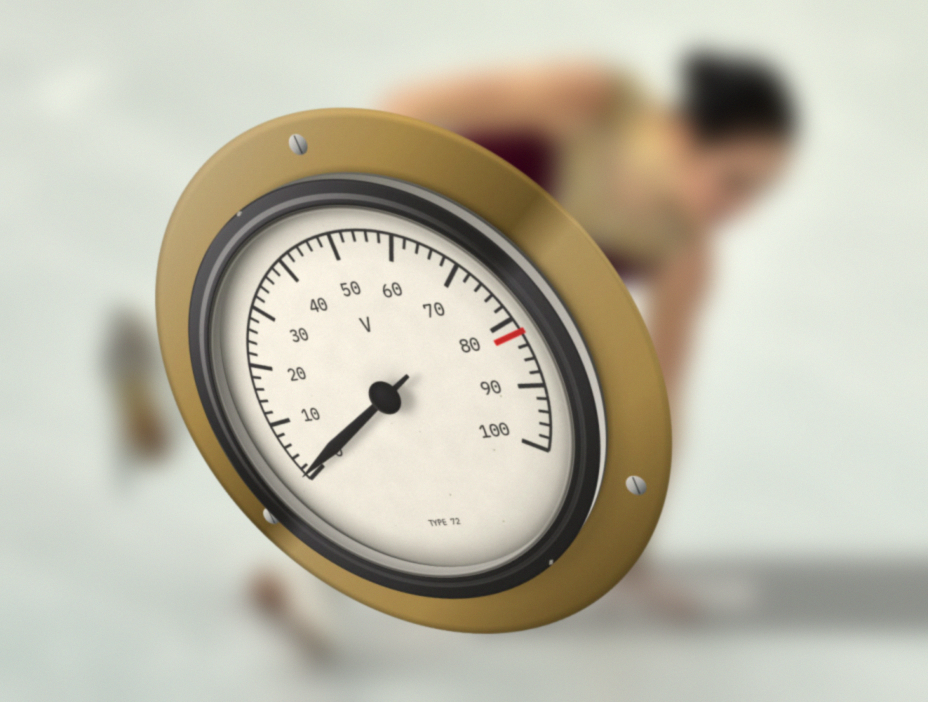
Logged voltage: 1 V
